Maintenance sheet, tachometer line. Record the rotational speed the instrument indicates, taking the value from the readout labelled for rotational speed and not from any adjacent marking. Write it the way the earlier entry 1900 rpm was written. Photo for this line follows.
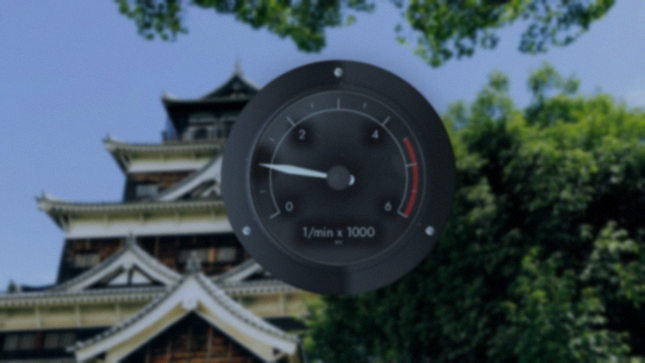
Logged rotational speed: 1000 rpm
